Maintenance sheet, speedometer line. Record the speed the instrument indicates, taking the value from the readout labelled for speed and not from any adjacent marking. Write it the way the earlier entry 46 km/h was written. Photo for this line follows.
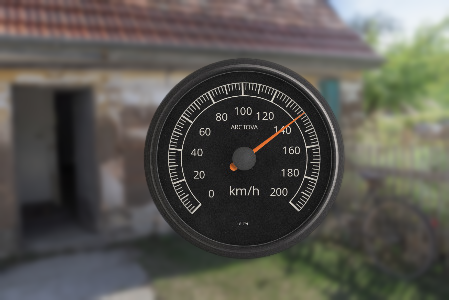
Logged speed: 140 km/h
